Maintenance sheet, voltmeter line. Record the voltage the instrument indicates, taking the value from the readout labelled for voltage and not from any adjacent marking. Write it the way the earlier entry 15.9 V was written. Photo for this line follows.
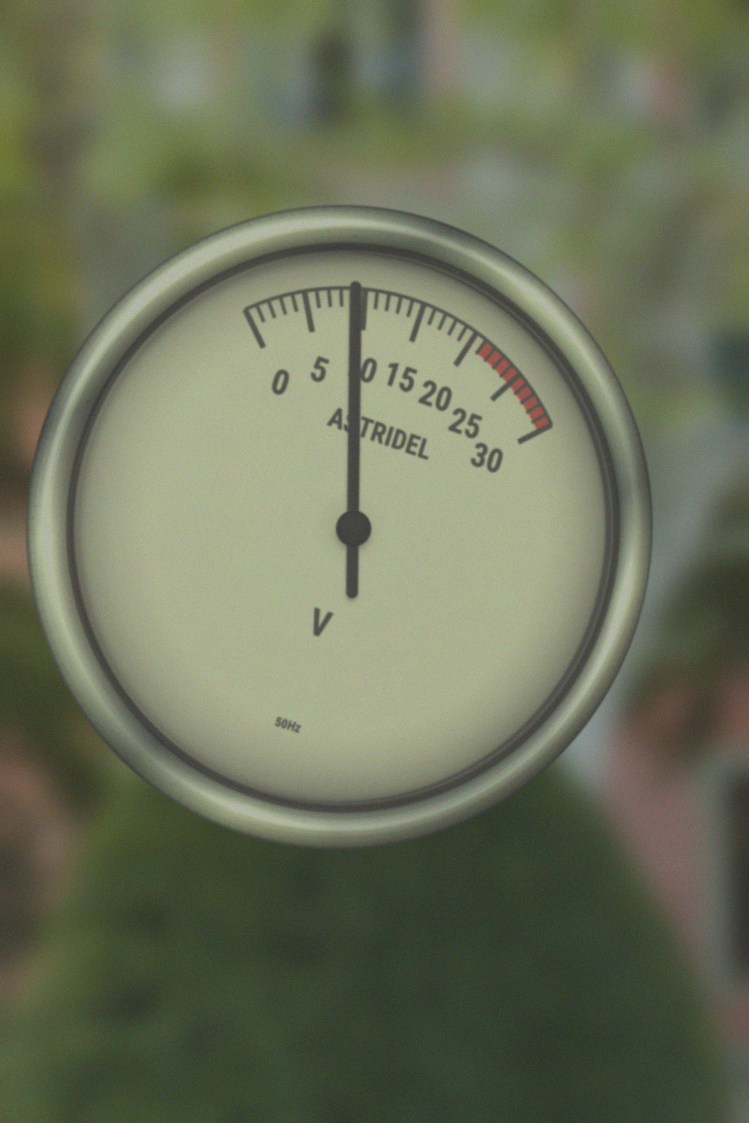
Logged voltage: 9 V
